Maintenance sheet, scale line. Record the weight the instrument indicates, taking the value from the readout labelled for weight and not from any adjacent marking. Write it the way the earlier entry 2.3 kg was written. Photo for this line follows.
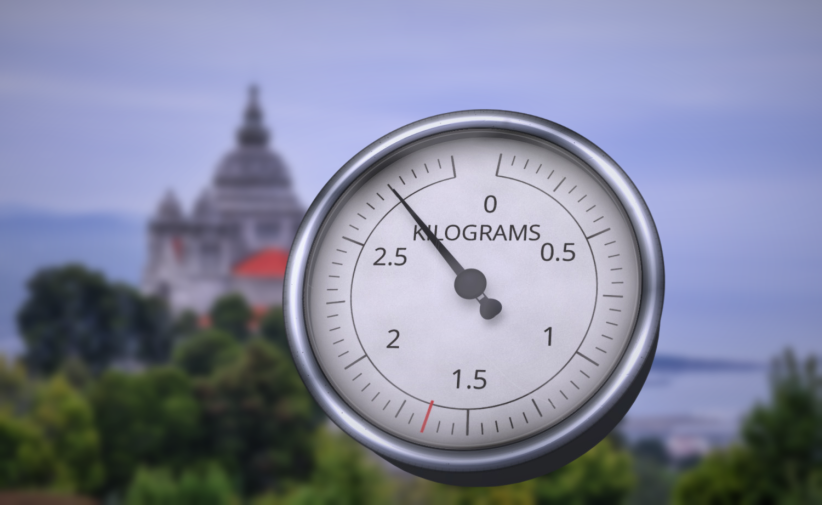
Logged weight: 2.75 kg
